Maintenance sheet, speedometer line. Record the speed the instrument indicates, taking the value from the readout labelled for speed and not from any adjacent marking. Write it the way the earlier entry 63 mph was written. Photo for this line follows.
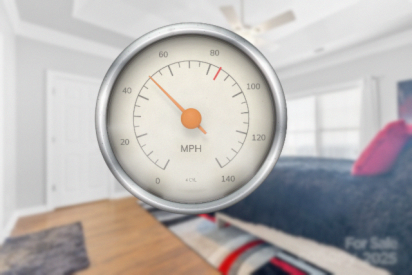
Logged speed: 50 mph
